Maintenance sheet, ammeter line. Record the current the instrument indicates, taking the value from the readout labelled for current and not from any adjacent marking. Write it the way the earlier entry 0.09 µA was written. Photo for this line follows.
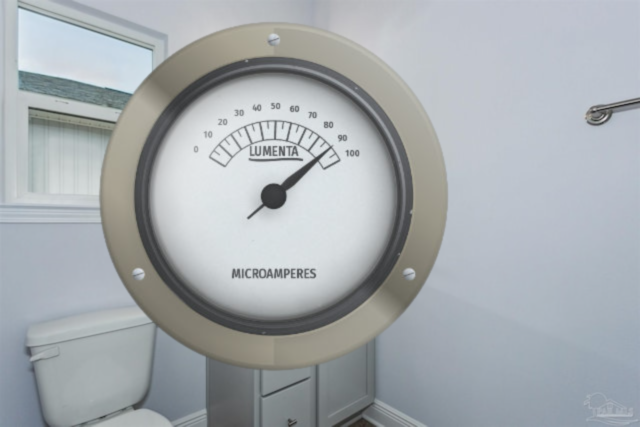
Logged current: 90 µA
